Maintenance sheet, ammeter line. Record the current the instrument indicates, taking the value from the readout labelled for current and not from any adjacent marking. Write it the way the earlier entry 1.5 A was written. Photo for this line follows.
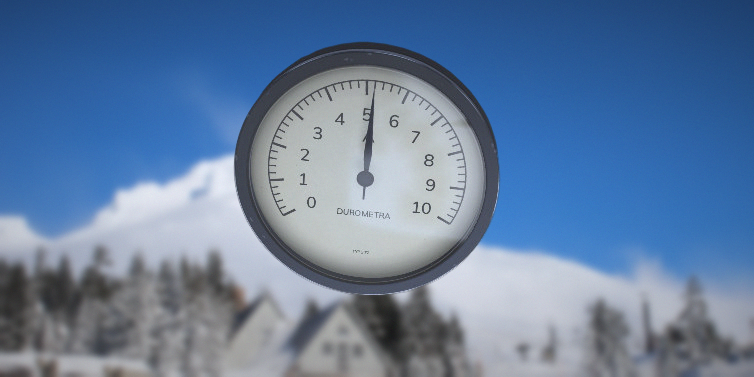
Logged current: 5.2 A
